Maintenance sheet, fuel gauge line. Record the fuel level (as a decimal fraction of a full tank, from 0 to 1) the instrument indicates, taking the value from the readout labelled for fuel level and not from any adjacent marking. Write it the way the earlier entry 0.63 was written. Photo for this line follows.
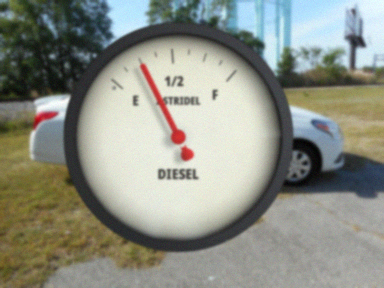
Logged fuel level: 0.25
